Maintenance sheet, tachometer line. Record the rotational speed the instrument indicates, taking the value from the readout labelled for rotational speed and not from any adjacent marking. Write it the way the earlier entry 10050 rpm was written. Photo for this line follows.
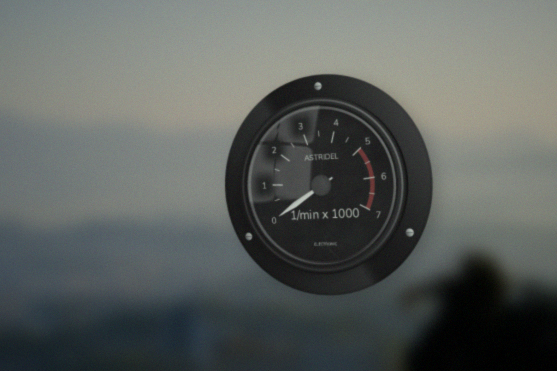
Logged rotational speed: 0 rpm
